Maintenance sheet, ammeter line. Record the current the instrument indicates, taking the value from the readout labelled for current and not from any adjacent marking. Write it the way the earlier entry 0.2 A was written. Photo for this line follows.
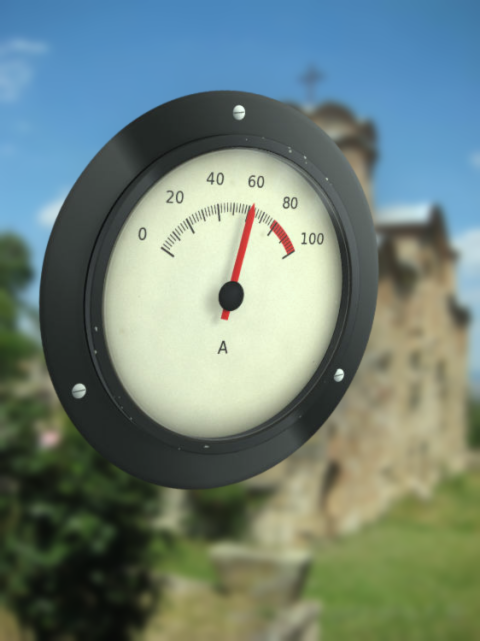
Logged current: 60 A
